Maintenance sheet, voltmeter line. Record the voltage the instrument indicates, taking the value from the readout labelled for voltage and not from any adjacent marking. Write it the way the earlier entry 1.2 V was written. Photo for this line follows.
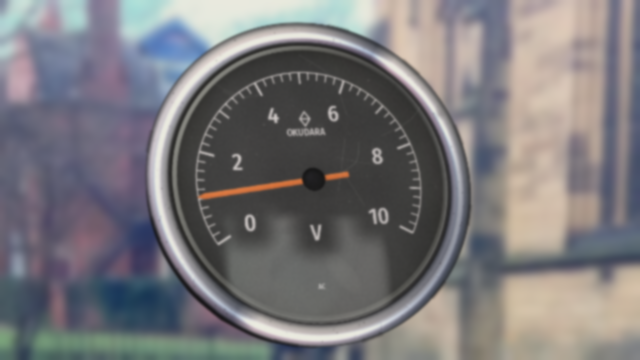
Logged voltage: 1 V
